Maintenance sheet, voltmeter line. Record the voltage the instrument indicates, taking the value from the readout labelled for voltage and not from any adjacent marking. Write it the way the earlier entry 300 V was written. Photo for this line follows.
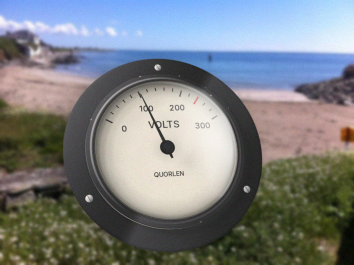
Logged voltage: 100 V
